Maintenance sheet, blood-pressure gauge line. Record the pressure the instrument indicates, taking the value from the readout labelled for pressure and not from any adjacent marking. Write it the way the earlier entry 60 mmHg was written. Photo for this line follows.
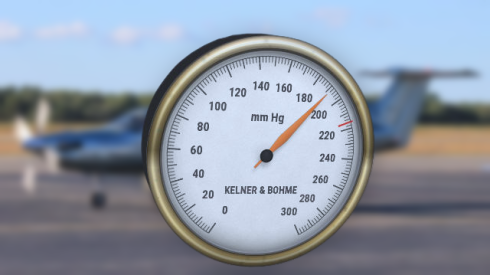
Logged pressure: 190 mmHg
